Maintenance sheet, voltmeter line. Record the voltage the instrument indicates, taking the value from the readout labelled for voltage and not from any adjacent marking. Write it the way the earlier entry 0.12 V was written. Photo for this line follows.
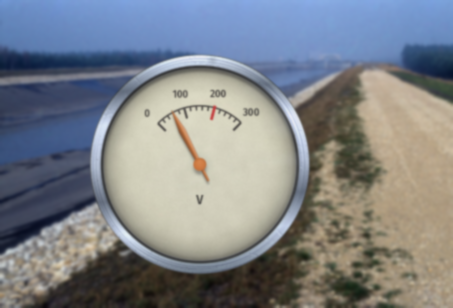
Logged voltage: 60 V
